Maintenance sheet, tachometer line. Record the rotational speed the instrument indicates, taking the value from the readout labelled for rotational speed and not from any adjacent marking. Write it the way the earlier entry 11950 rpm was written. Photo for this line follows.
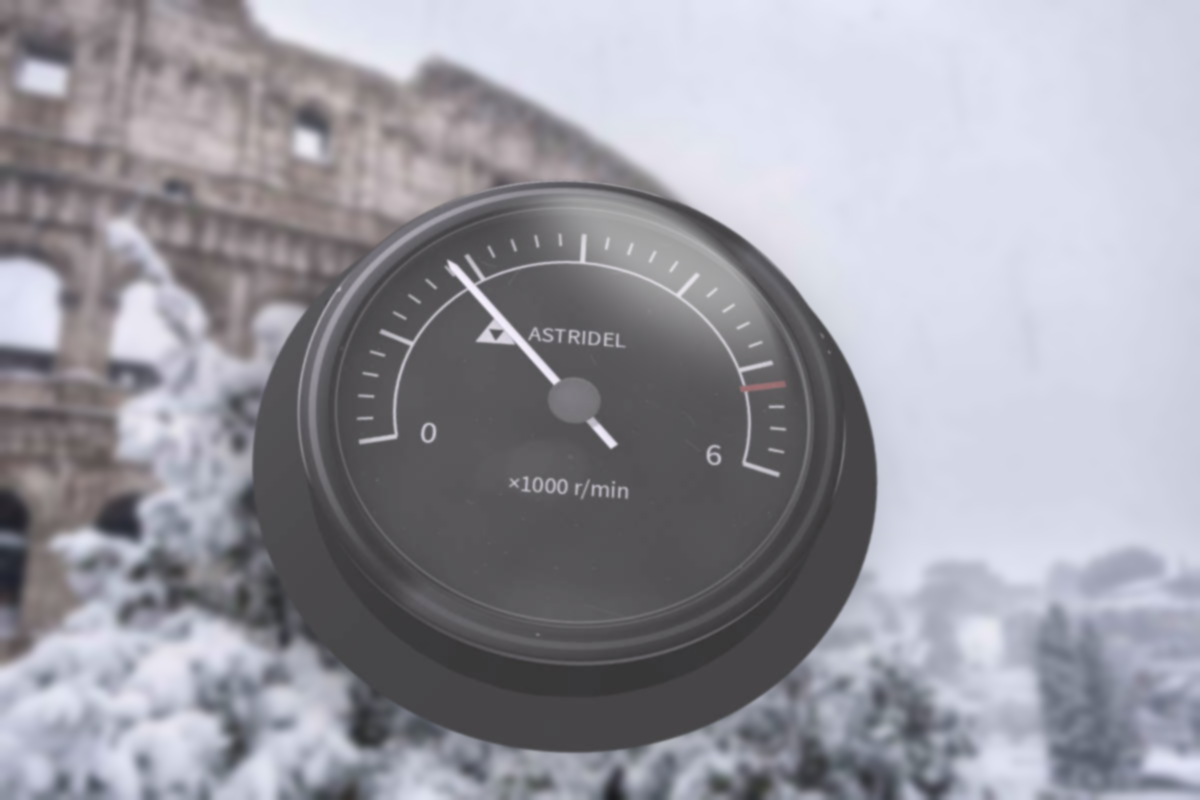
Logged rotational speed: 1800 rpm
